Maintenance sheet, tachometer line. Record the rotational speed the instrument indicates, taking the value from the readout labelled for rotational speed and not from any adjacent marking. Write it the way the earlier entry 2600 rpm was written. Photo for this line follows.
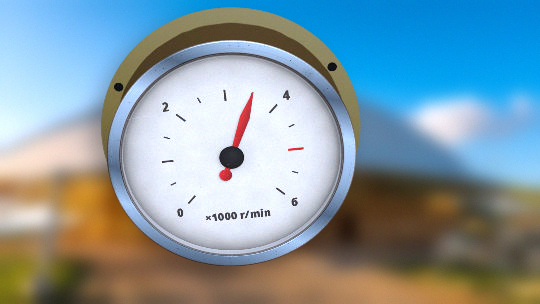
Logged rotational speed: 3500 rpm
